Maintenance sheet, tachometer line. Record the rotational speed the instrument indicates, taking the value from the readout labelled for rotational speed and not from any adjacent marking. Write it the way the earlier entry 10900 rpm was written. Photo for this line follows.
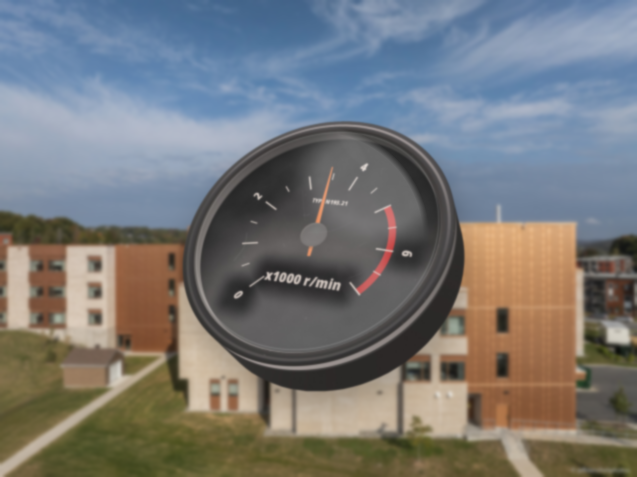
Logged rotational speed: 3500 rpm
